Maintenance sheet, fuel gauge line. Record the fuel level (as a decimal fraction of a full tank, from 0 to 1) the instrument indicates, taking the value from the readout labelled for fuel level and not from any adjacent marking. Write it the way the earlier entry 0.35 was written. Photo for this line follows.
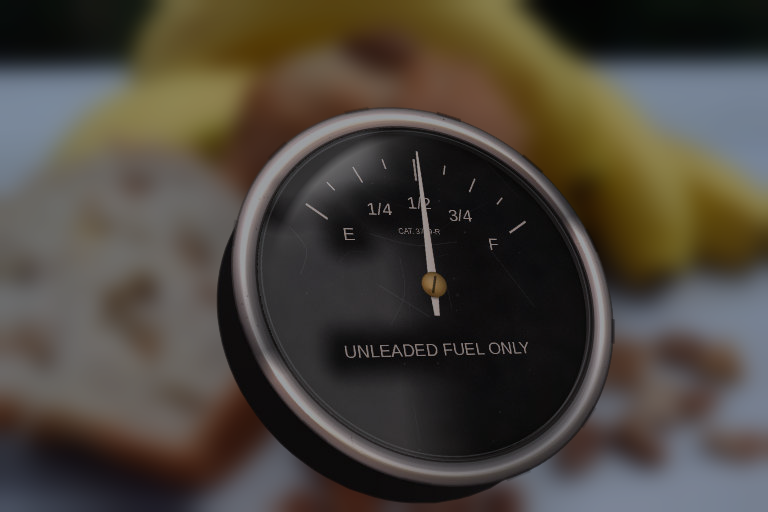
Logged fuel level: 0.5
